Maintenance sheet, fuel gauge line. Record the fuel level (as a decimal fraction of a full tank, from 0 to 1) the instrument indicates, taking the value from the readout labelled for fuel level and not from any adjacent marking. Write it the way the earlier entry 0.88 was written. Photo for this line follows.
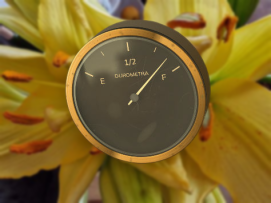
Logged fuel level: 0.875
